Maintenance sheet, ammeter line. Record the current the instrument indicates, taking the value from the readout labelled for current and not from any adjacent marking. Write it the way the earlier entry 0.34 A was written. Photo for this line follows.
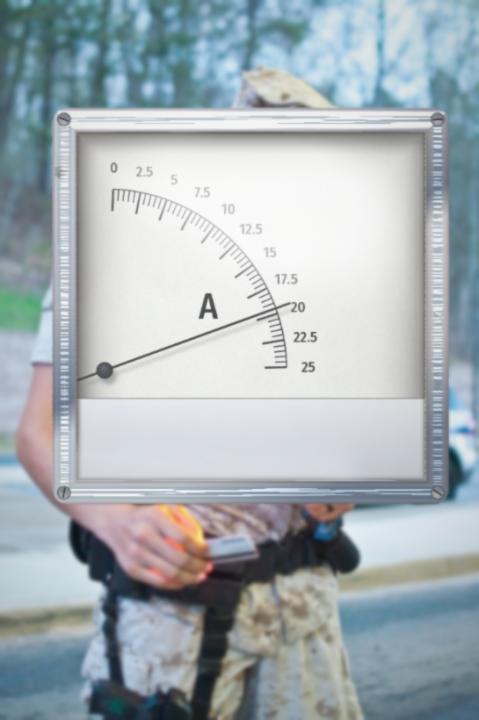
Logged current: 19.5 A
